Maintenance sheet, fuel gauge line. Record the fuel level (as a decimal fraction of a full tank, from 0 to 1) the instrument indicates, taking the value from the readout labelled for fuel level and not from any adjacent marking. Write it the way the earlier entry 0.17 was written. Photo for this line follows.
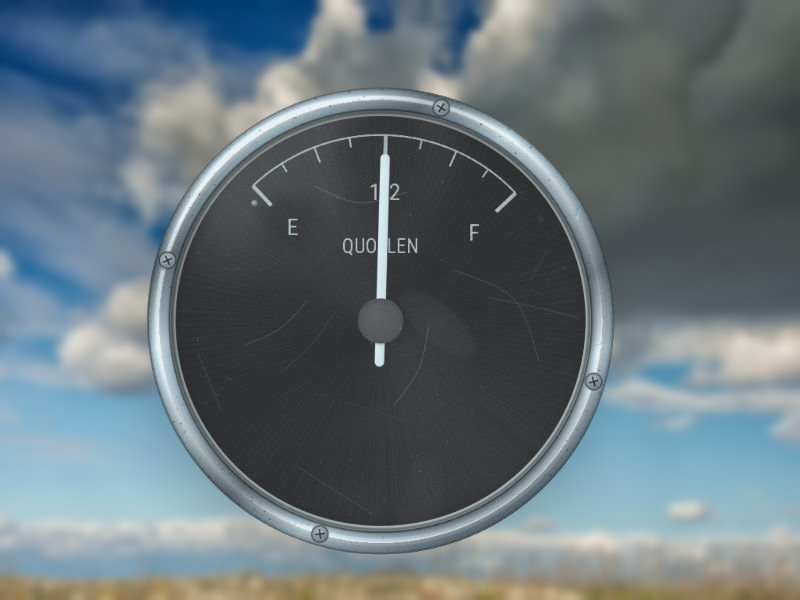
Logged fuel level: 0.5
